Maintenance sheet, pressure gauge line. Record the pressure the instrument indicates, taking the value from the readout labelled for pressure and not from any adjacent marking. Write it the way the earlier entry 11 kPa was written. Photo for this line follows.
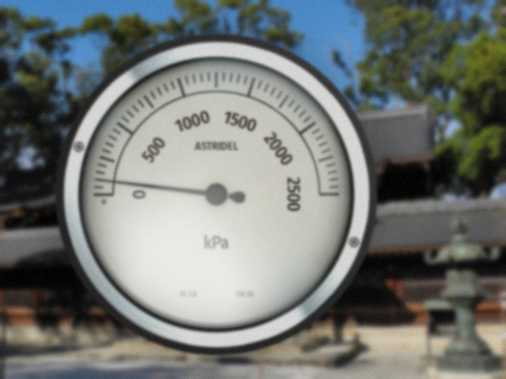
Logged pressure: 100 kPa
